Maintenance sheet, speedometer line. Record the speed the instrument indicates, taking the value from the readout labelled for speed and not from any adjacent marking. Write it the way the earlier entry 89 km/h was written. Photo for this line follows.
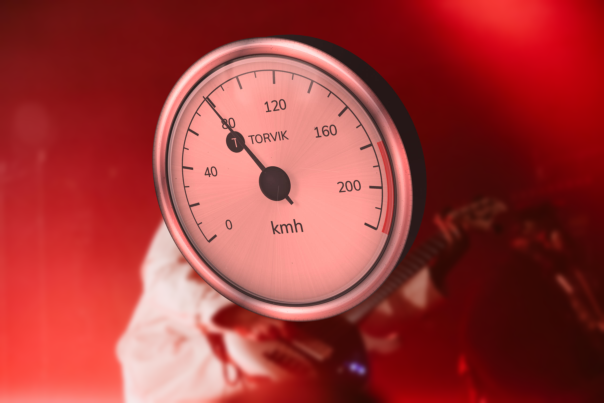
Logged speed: 80 km/h
